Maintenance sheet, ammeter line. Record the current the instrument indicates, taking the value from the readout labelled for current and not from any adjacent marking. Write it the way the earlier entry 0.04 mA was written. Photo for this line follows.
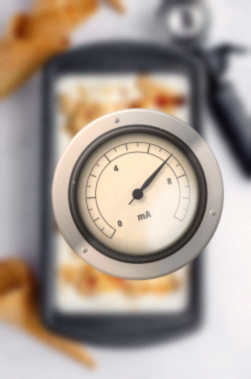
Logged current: 7 mA
